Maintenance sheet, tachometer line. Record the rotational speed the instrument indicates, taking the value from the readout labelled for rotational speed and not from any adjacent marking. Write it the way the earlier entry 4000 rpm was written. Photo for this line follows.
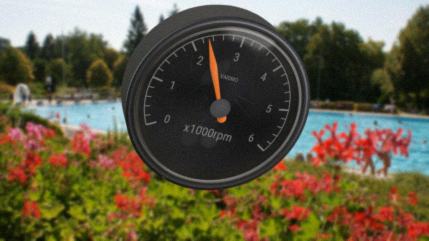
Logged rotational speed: 2300 rpm
